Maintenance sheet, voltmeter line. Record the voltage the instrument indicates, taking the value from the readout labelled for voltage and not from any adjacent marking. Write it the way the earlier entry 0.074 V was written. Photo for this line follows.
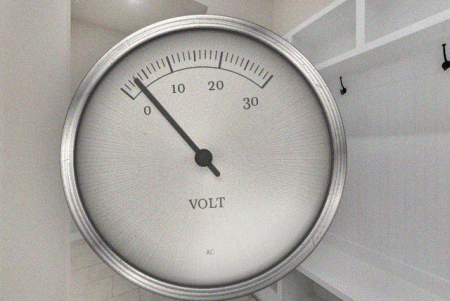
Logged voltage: 3 V
